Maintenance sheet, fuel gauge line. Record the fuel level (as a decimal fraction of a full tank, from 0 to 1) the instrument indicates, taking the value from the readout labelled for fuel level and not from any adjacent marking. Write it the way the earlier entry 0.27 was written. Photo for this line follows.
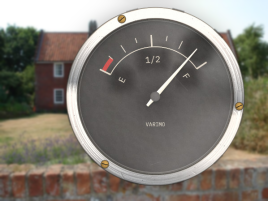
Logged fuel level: 0.875
